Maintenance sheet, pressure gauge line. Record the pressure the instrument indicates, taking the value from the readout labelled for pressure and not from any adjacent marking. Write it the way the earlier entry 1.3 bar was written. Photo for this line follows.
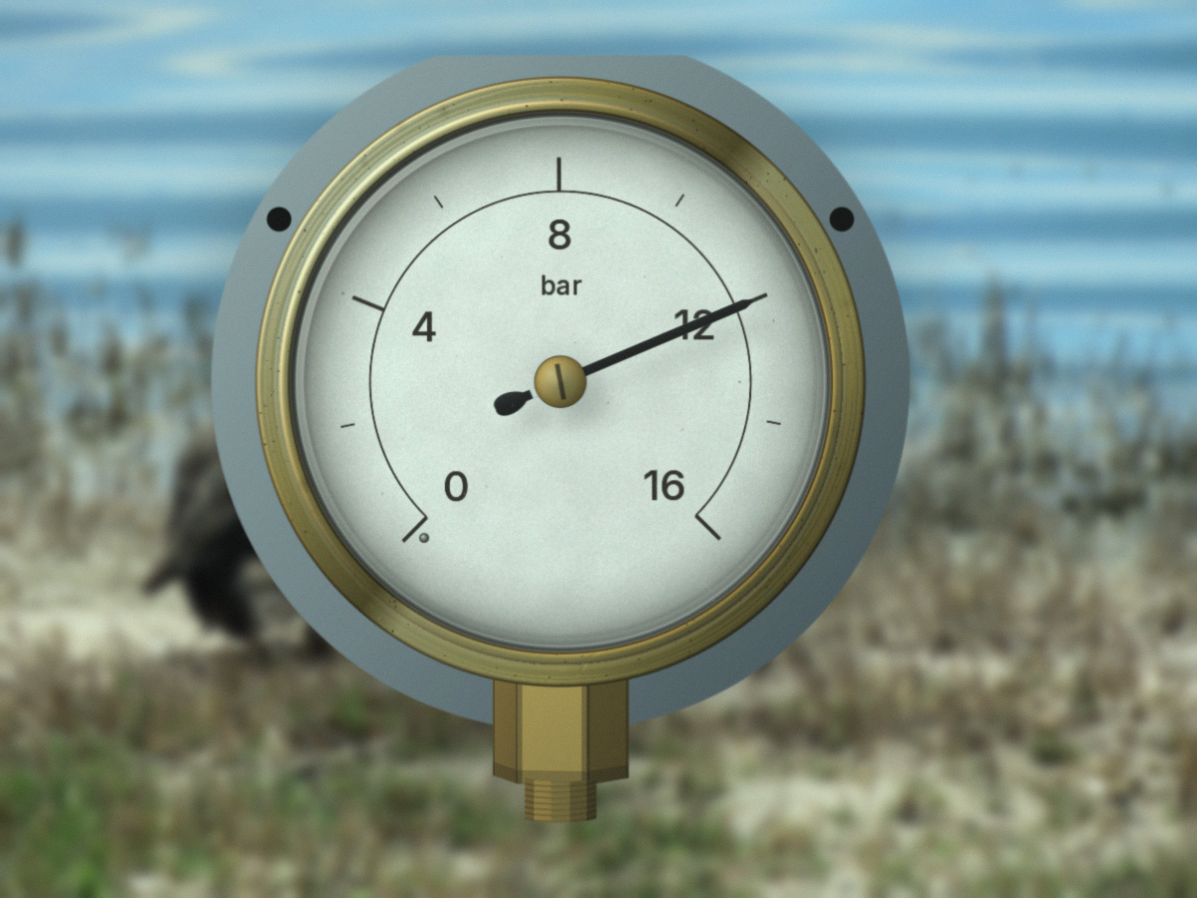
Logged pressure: 12 bar
